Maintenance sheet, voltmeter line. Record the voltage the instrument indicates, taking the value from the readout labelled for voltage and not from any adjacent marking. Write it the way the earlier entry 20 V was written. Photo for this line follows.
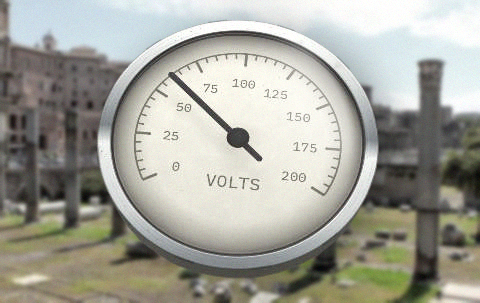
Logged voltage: 60 V
